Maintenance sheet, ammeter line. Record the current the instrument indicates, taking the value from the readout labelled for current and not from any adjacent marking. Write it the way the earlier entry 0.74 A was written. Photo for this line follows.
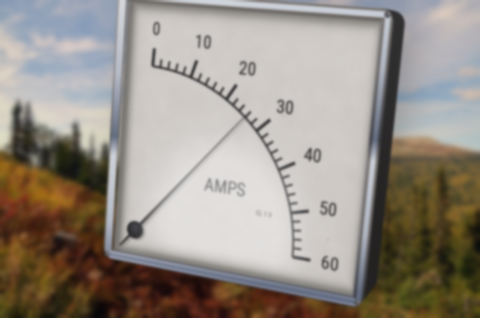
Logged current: 26 A
